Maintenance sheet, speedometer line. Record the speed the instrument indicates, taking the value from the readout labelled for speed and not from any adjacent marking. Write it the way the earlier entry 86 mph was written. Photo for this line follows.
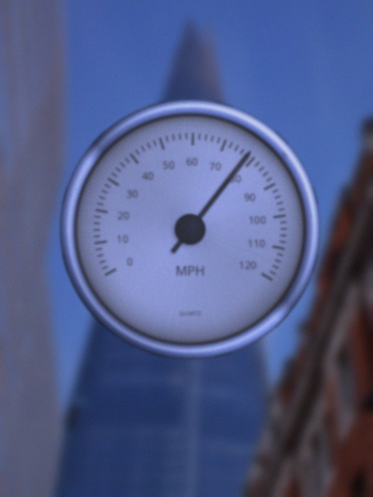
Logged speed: 78 mph
